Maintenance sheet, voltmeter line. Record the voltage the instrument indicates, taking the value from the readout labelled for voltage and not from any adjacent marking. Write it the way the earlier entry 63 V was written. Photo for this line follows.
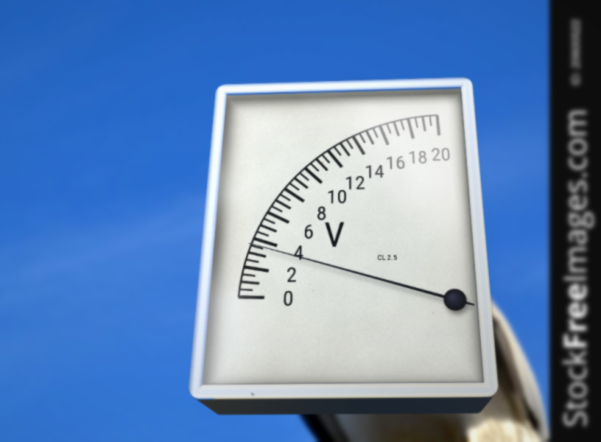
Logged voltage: 3.5 V
